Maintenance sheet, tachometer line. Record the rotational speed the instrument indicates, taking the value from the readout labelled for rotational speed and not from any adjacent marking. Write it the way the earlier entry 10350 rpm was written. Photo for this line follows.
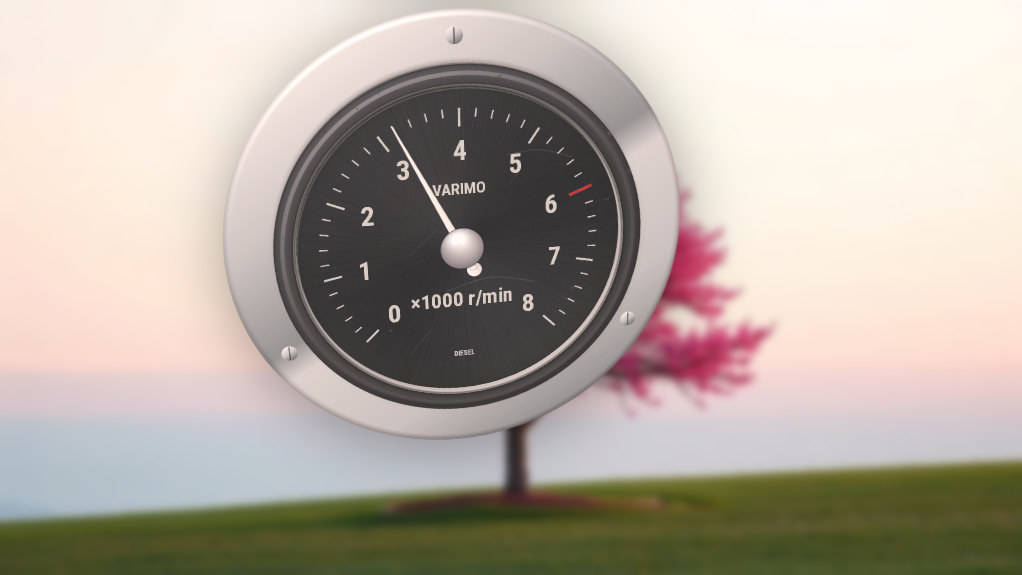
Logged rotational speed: 3200 rpm
